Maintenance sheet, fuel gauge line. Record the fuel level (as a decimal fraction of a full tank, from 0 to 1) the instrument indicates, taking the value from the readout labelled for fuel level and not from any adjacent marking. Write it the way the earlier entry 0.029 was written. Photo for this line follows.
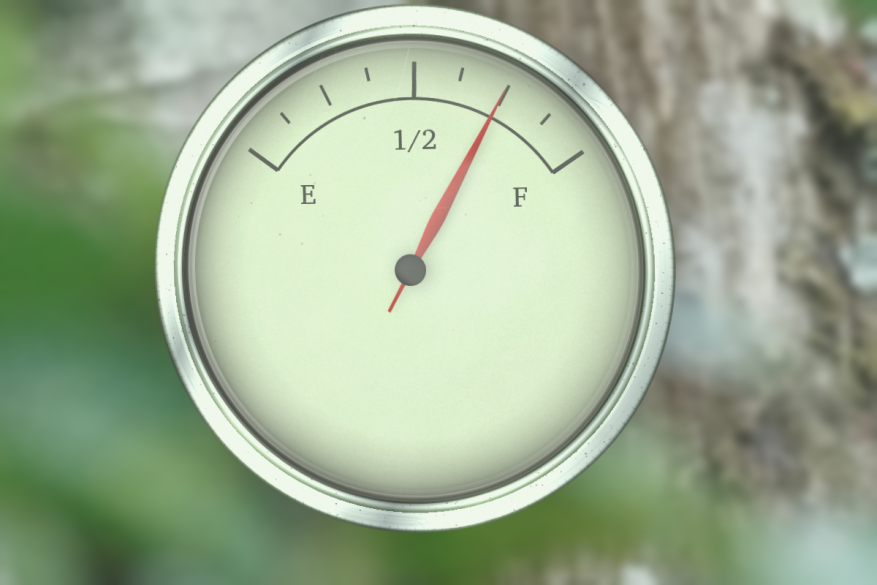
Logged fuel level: 0.75
